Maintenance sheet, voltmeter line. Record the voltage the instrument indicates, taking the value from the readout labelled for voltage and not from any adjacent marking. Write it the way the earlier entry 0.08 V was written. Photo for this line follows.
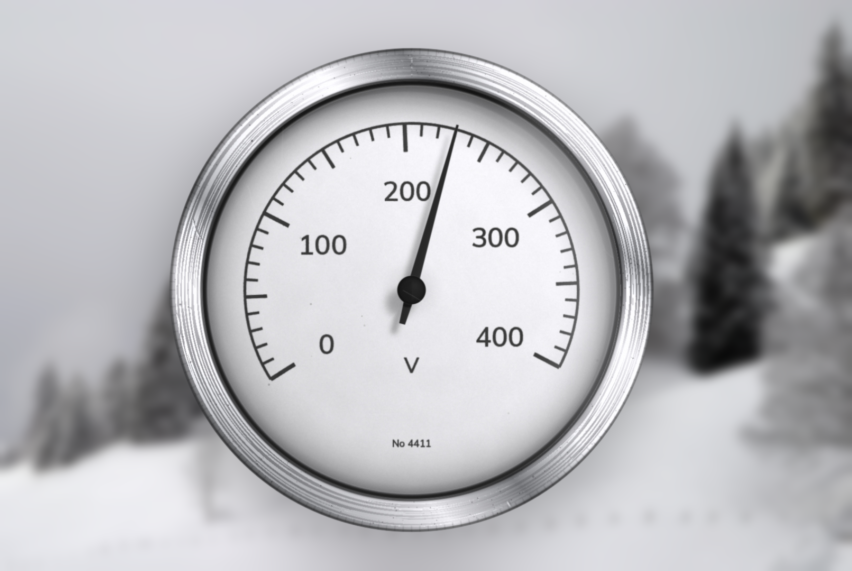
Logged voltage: 230 V
